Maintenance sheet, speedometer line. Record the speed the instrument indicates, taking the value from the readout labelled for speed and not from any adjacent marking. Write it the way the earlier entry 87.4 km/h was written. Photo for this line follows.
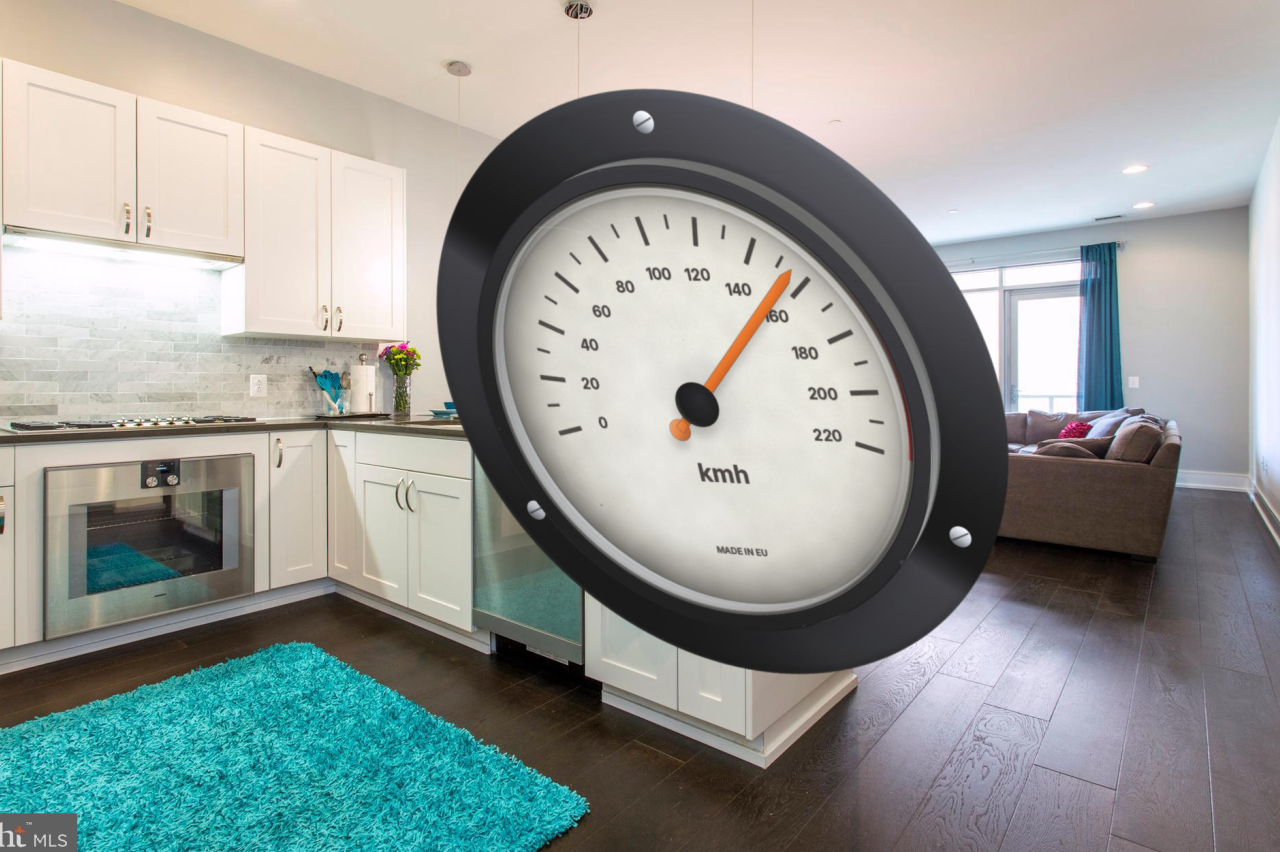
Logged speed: 155 km/h
